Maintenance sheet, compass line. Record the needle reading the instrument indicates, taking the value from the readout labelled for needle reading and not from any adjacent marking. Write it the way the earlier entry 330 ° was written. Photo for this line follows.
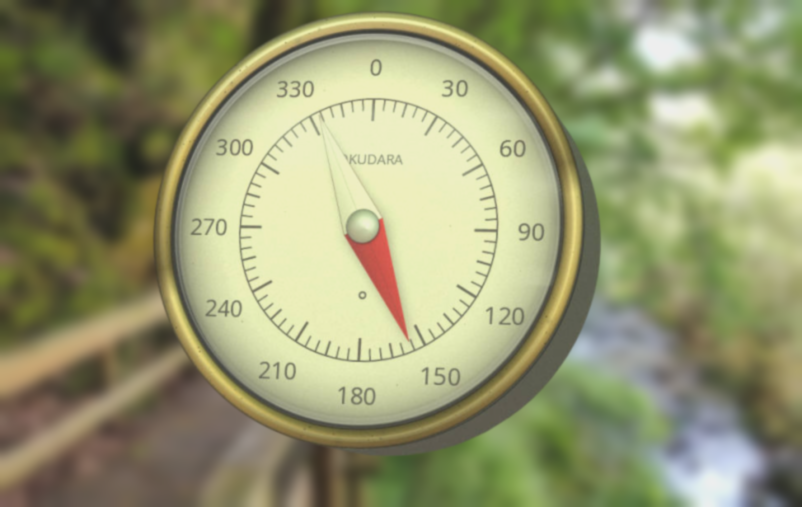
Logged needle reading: 155 °
